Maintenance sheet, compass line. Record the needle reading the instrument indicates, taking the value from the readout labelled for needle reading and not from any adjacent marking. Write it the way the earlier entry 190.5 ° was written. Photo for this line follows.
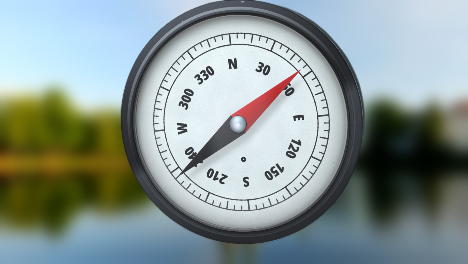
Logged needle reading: 55 °
